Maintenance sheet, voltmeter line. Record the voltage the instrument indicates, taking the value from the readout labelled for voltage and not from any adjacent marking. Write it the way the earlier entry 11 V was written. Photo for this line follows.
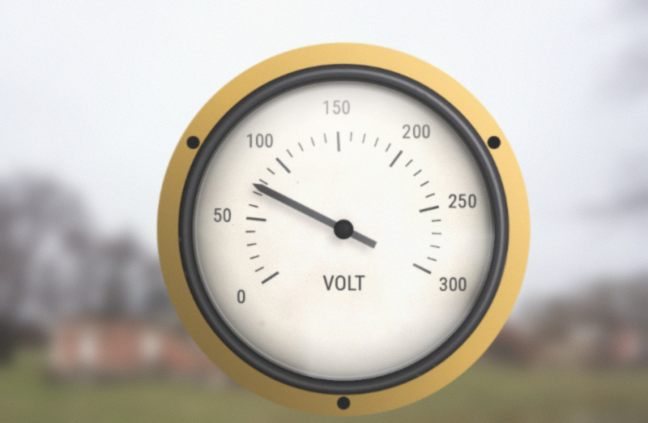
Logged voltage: 75 V
